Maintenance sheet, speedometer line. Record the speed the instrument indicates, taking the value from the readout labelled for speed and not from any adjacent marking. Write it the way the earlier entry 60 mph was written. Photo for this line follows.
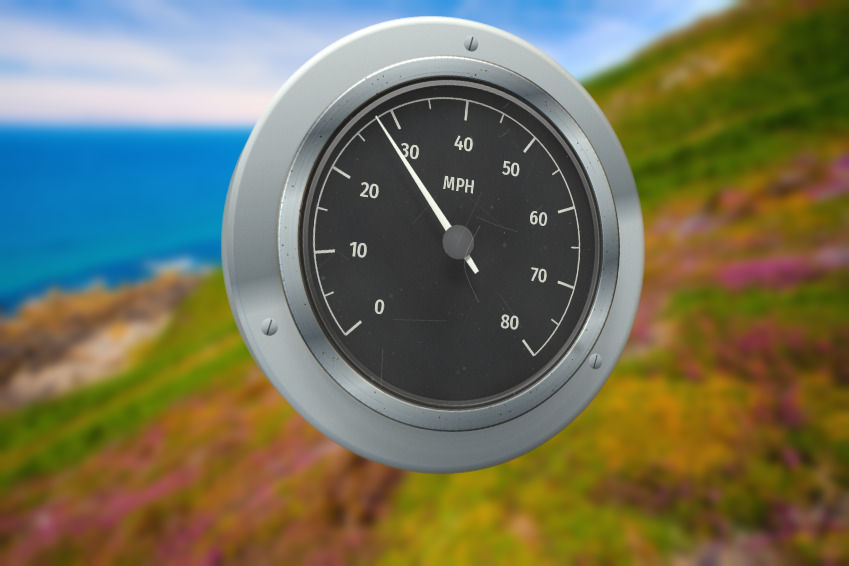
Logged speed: 27.5 mph
